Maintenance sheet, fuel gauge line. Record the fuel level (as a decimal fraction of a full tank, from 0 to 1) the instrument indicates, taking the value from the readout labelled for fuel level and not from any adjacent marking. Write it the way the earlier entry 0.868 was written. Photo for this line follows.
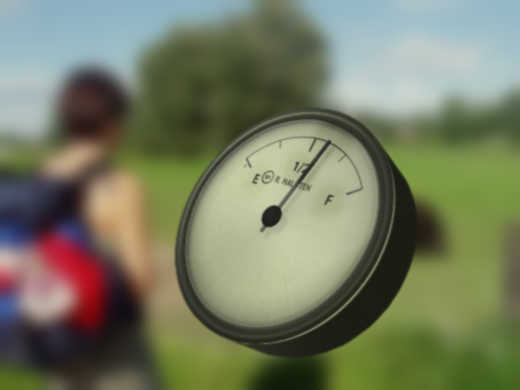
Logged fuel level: 0.625
